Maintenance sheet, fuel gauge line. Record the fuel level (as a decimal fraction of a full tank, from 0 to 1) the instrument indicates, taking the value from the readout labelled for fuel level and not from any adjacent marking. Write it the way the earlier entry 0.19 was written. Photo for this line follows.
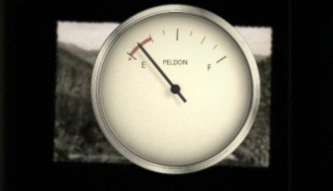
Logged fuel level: 0.125
